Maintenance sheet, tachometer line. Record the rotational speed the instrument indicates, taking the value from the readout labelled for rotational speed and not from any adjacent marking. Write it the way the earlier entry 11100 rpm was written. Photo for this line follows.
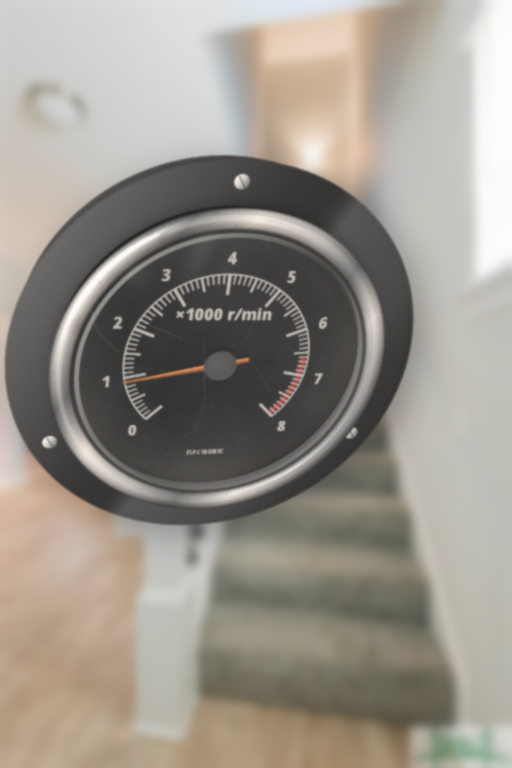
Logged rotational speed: 1000 rpm
